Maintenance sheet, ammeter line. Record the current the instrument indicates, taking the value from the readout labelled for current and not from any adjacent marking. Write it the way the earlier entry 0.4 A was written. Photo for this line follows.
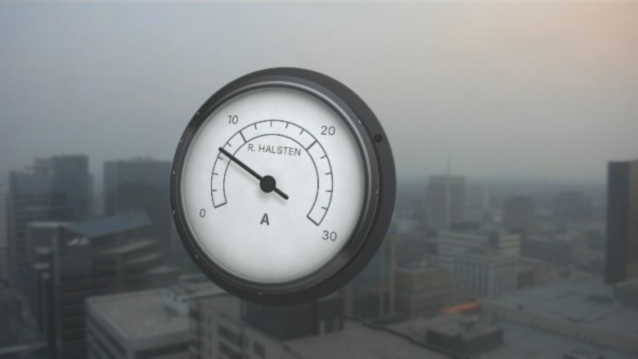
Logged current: 7 A
